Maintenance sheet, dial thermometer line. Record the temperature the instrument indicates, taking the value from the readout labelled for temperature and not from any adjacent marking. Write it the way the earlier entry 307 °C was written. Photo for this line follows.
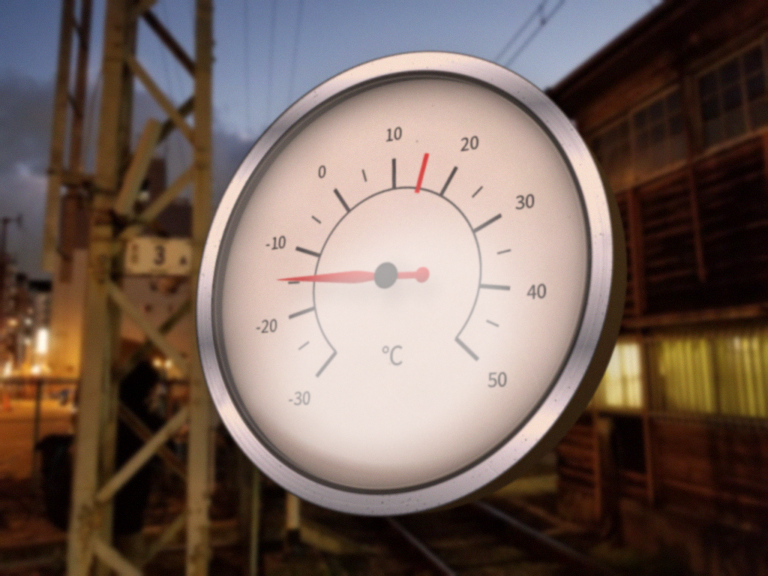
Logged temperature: -15 °C
